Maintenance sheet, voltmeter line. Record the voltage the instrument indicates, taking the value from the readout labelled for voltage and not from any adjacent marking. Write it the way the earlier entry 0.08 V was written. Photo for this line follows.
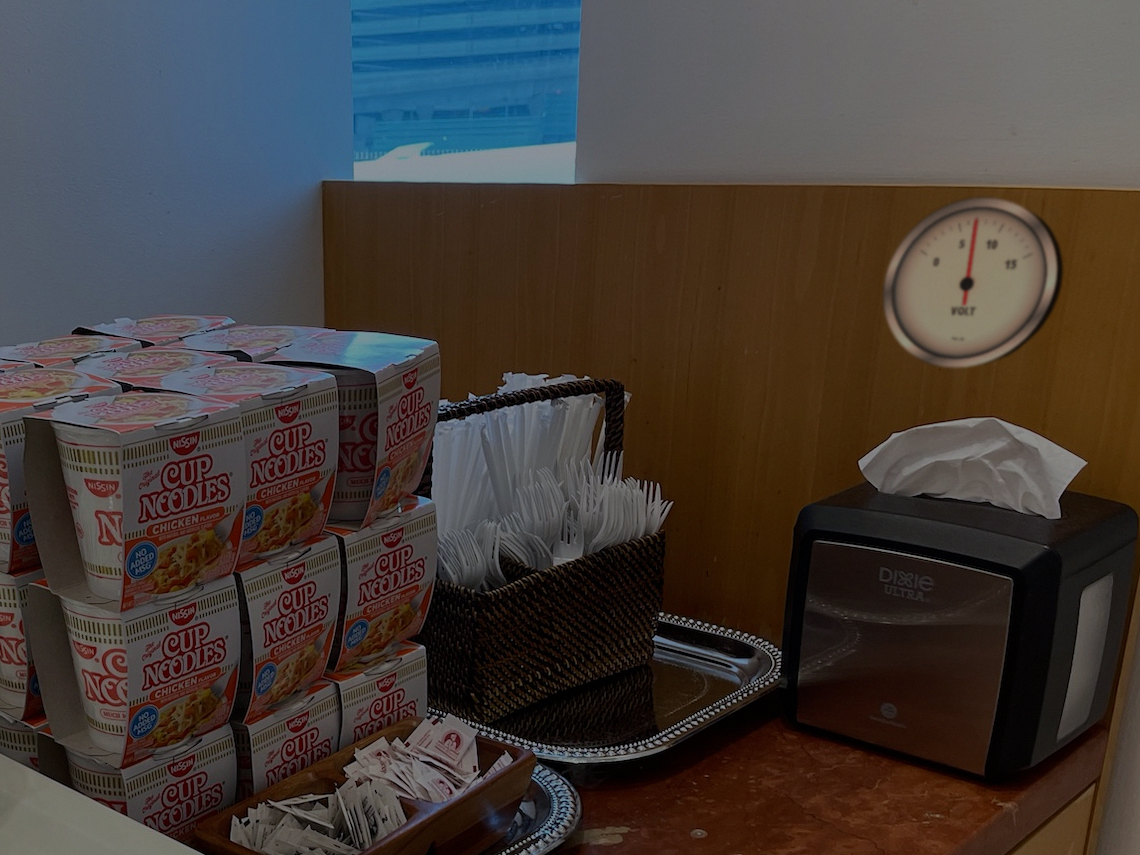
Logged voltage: 7 V
